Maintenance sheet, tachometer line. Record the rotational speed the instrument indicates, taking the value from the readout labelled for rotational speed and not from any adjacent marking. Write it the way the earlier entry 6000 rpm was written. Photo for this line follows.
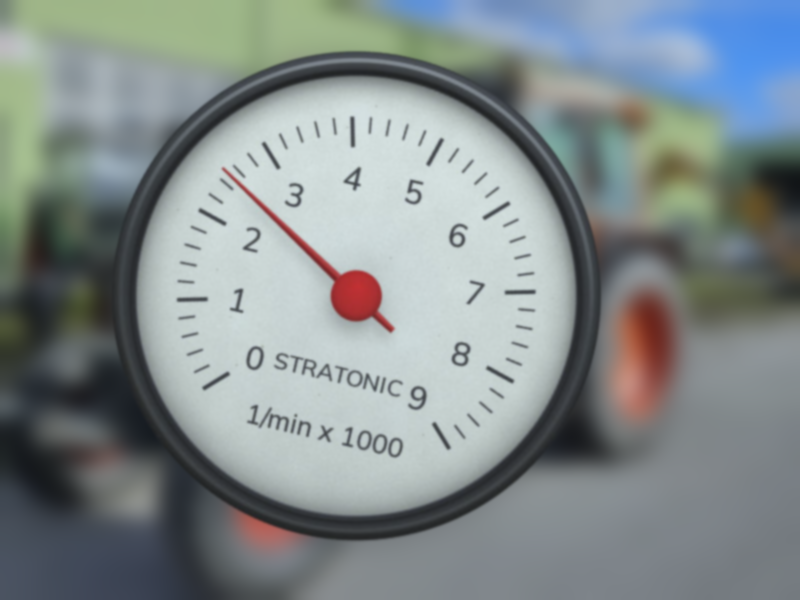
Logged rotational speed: 2500 rpm
